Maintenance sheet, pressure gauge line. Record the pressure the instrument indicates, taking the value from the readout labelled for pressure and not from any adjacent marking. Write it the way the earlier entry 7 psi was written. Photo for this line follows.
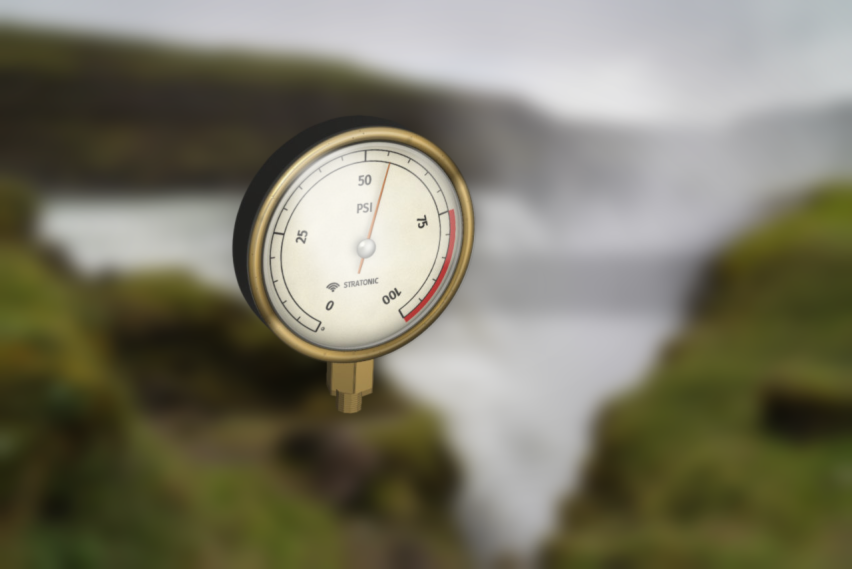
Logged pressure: 55 psi
